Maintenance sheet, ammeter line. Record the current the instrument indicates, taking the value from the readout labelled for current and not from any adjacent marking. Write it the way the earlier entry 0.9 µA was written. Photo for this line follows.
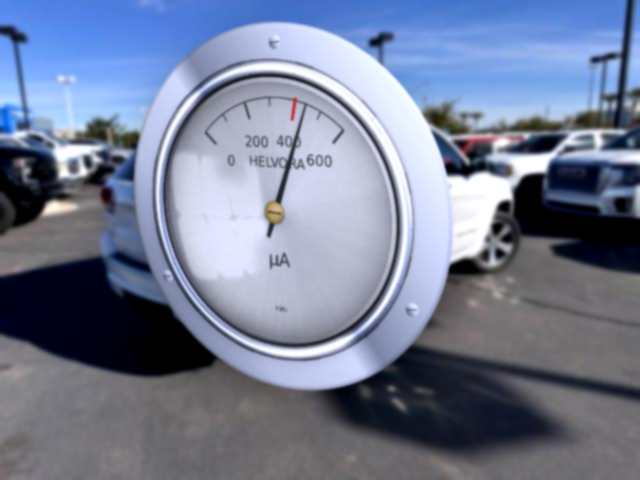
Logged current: 450 µA
